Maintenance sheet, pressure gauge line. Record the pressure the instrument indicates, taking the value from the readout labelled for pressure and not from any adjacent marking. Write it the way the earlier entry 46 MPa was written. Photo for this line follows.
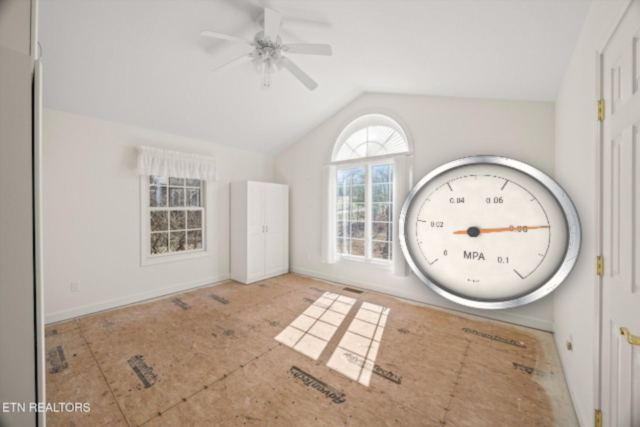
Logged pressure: 0.08 MPa
